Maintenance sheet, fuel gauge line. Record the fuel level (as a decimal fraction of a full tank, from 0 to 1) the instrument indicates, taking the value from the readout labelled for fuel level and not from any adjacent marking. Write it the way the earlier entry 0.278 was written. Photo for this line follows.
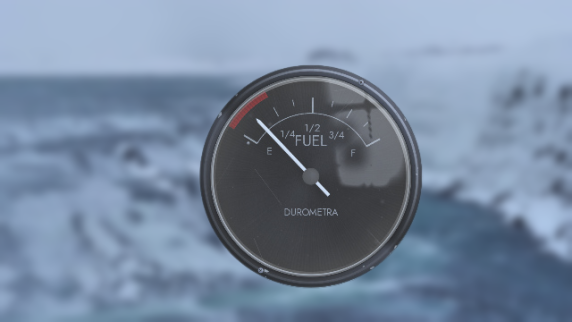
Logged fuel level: 0.125
